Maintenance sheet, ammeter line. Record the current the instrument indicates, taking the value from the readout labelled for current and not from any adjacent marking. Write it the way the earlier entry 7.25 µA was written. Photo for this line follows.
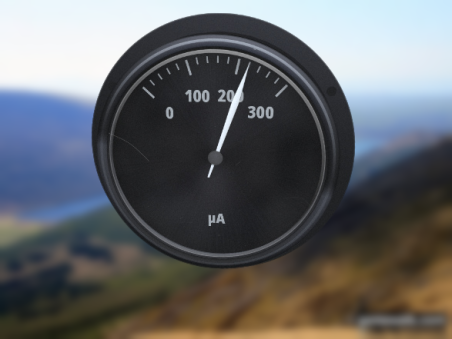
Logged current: 220 µA
